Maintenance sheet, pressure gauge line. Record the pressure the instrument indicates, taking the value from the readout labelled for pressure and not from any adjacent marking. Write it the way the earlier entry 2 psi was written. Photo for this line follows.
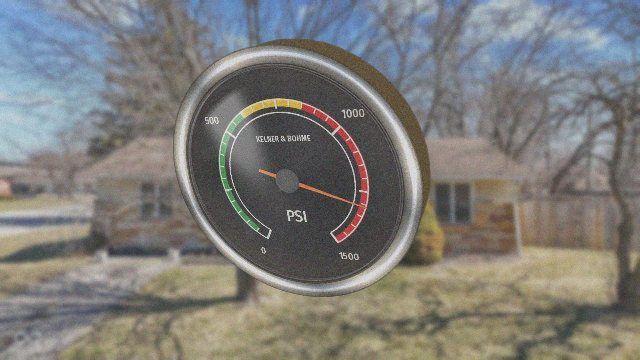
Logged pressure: 1300 psi
